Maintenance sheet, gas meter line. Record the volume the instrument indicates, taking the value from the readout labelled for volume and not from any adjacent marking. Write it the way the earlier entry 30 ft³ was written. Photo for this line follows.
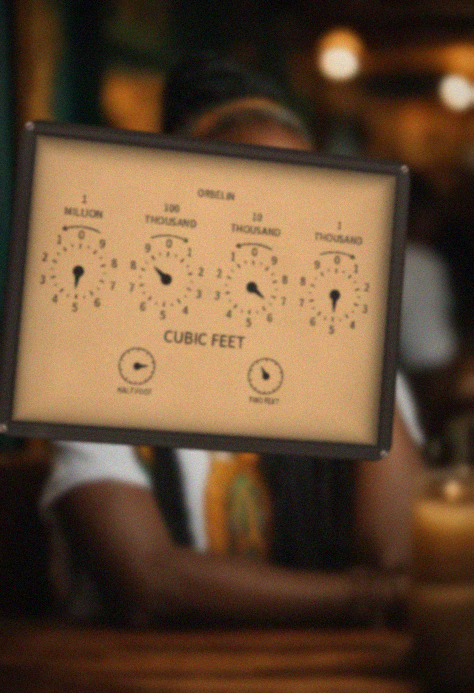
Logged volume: 486500 ft³
